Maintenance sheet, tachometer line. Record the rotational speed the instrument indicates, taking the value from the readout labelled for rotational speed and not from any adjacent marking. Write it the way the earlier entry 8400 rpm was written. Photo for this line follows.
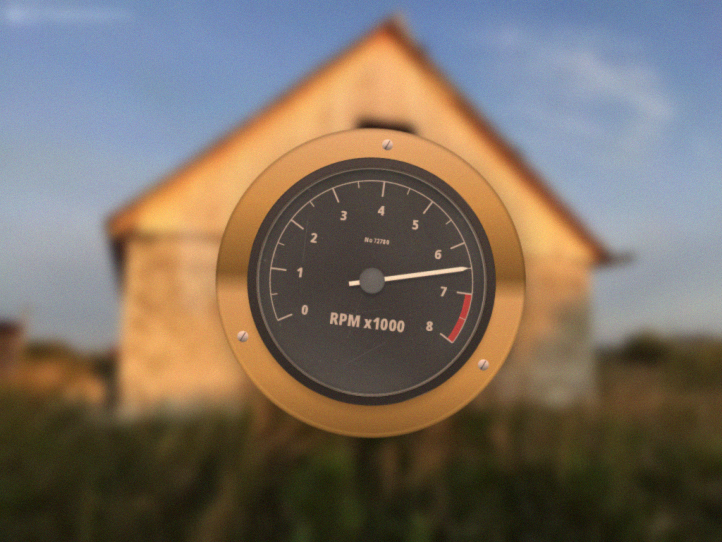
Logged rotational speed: 6500 rpm
